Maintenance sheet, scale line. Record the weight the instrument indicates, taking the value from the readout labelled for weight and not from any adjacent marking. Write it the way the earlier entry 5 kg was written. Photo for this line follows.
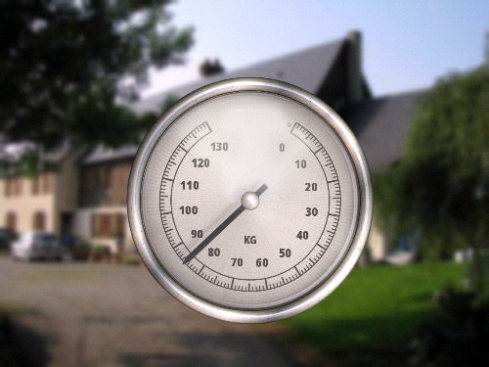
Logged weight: 85 kg
